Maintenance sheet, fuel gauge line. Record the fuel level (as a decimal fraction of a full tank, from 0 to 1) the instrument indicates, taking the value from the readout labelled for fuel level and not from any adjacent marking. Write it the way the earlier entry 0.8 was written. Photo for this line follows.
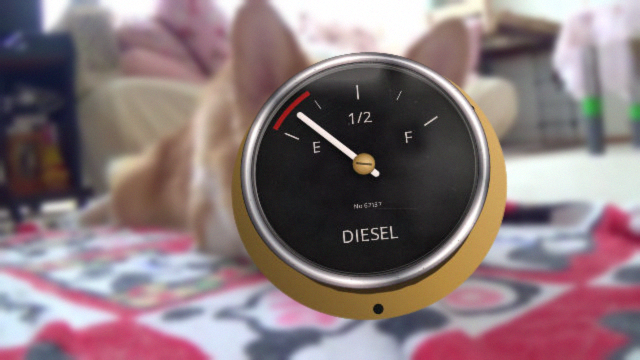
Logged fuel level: 0.125
